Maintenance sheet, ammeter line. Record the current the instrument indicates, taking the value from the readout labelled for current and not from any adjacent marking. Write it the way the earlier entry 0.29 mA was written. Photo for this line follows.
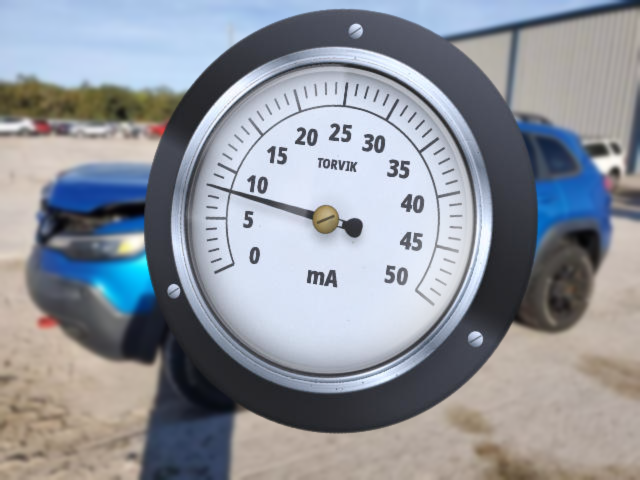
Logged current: 8 mA
